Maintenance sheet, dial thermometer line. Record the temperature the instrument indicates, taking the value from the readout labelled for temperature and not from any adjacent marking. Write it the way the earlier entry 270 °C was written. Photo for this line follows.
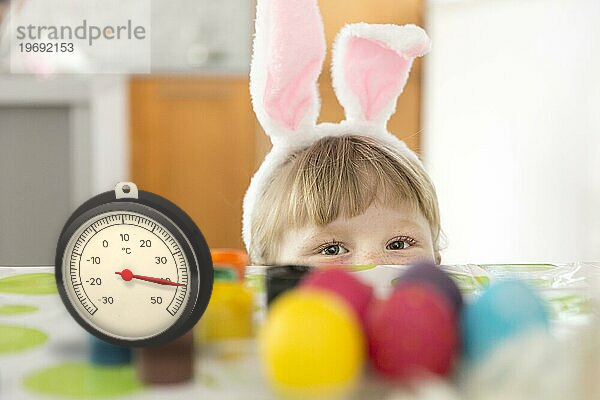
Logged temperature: 40 °C
